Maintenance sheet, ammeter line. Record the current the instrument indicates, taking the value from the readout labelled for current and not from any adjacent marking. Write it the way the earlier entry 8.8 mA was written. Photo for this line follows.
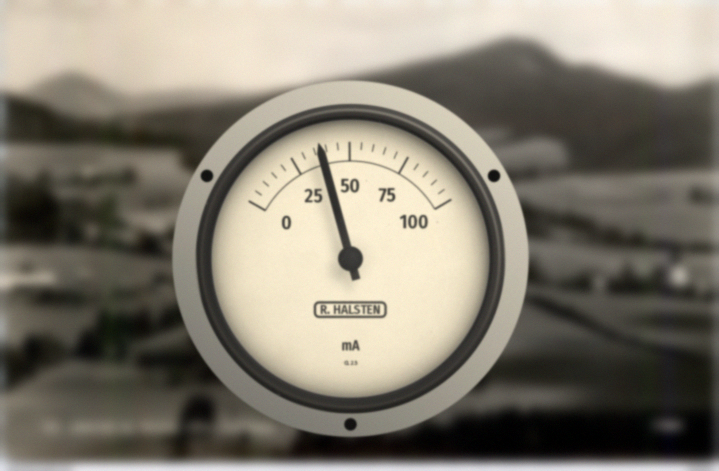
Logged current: 37.5 mA
